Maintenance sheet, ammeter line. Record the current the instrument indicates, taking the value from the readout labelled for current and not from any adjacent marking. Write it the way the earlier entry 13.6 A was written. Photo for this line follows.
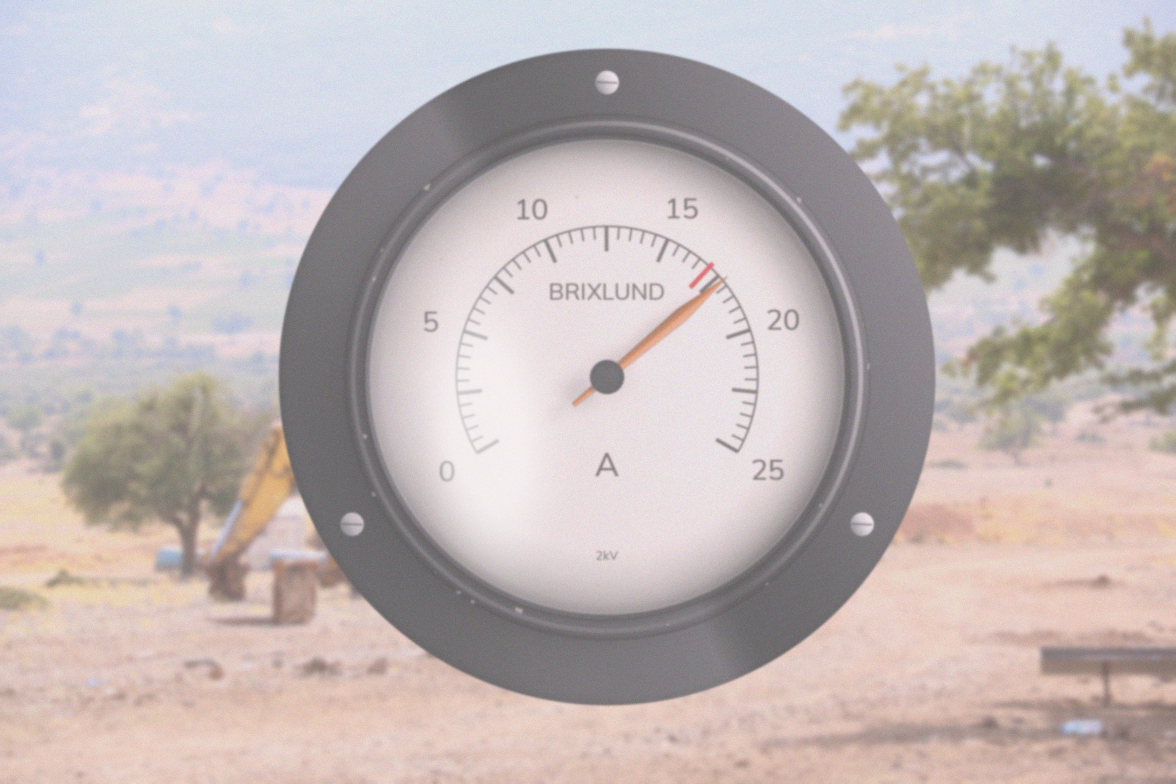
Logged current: 17.75 A
